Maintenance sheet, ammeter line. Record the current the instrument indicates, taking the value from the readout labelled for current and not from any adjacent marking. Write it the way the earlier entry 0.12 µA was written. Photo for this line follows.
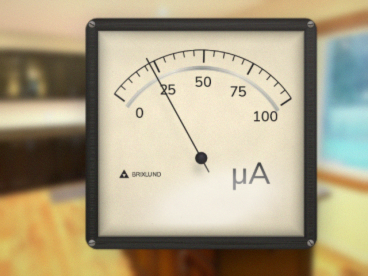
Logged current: 22.5 µA
